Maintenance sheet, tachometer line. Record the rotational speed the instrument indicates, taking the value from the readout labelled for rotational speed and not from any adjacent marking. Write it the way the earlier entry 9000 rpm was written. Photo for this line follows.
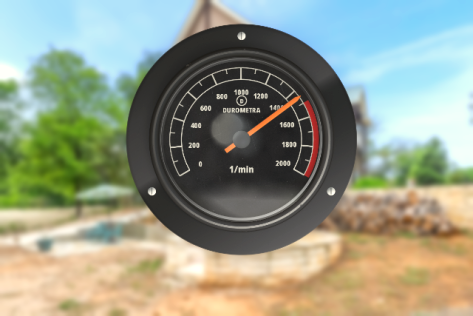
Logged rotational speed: 1450 rpm
